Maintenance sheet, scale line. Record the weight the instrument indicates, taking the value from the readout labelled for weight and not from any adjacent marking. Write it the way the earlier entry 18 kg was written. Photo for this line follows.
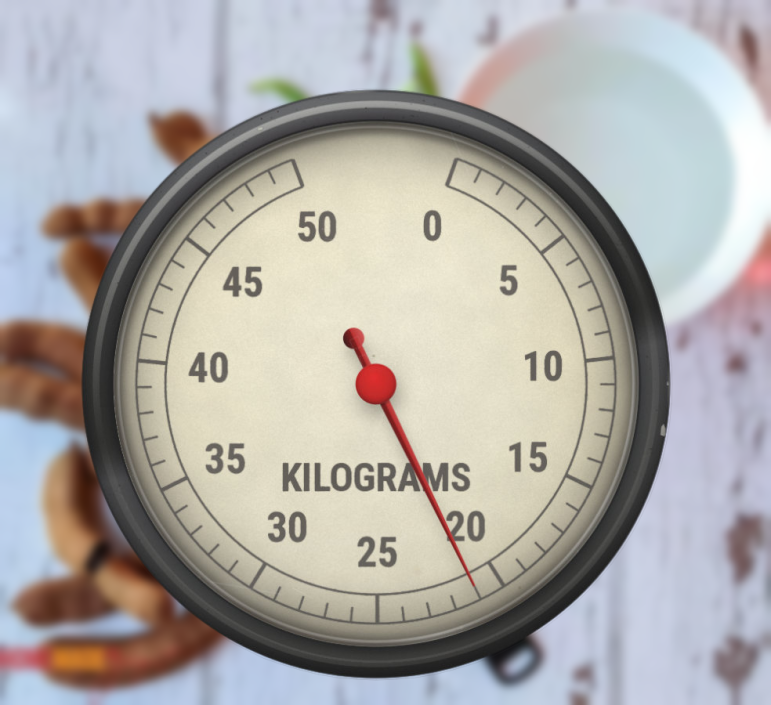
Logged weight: 21 kg
